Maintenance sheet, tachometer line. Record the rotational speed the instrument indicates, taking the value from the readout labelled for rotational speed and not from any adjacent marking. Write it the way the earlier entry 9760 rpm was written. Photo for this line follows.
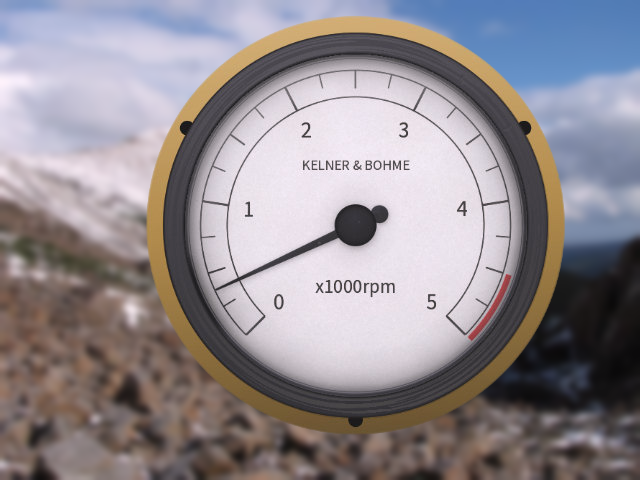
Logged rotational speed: 375 rpm
